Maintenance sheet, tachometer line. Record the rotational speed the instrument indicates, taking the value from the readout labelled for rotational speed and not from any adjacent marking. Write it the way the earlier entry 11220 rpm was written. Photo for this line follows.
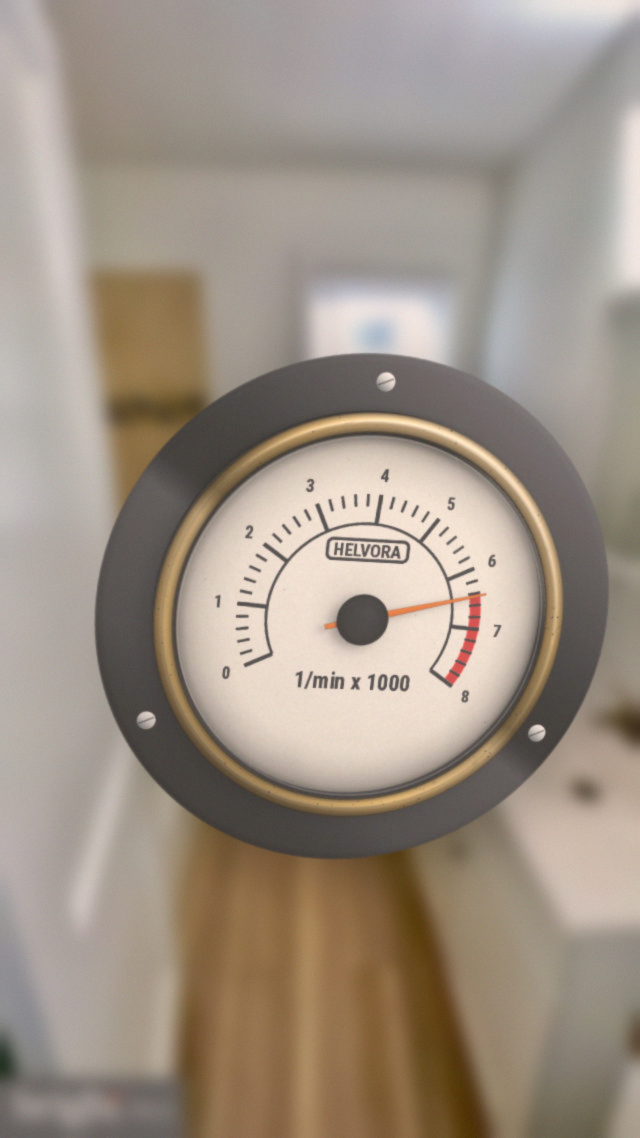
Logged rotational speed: 6400 rpm
